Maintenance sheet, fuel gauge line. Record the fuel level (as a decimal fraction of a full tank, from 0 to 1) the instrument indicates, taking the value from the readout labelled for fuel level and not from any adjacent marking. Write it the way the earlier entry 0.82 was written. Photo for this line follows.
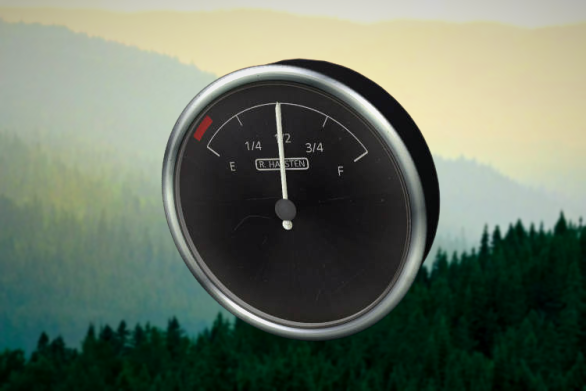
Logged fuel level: 0.5
